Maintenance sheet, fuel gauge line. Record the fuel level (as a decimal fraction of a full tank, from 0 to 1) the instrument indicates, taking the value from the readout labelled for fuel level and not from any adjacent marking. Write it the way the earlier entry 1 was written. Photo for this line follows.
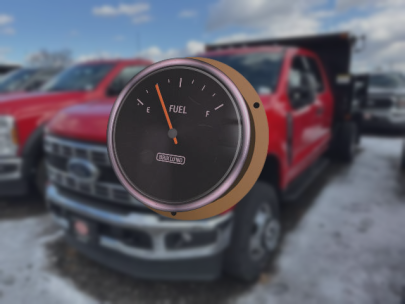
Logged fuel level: 0.25
